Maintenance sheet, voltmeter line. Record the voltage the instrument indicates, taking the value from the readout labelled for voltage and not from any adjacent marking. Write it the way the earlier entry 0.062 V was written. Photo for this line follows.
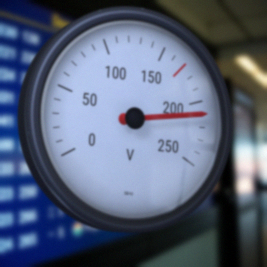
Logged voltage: 210 V
